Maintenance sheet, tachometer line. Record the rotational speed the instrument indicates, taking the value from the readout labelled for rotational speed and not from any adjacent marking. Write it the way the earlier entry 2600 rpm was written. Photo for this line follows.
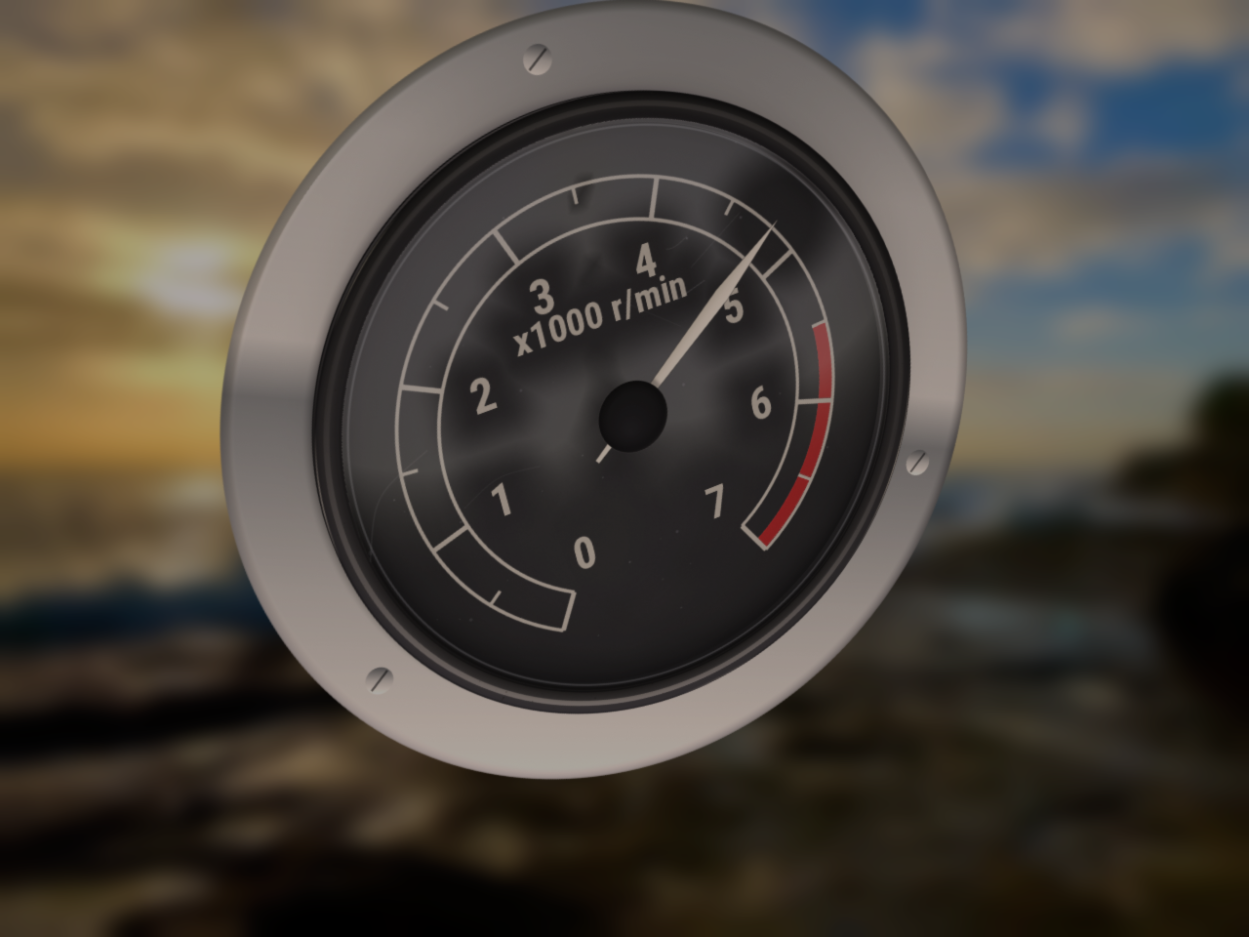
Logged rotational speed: 4750 rpm
